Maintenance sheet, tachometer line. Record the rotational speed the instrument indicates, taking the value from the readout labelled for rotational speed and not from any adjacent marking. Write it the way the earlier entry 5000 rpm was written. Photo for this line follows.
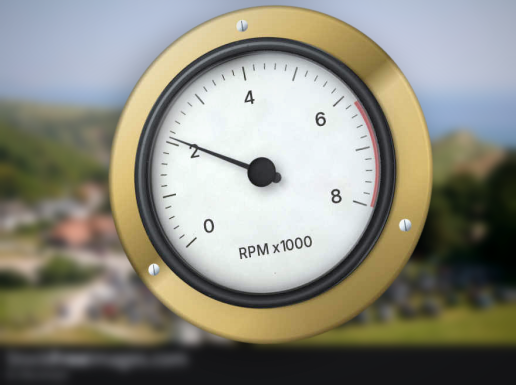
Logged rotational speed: 2100 rpm
